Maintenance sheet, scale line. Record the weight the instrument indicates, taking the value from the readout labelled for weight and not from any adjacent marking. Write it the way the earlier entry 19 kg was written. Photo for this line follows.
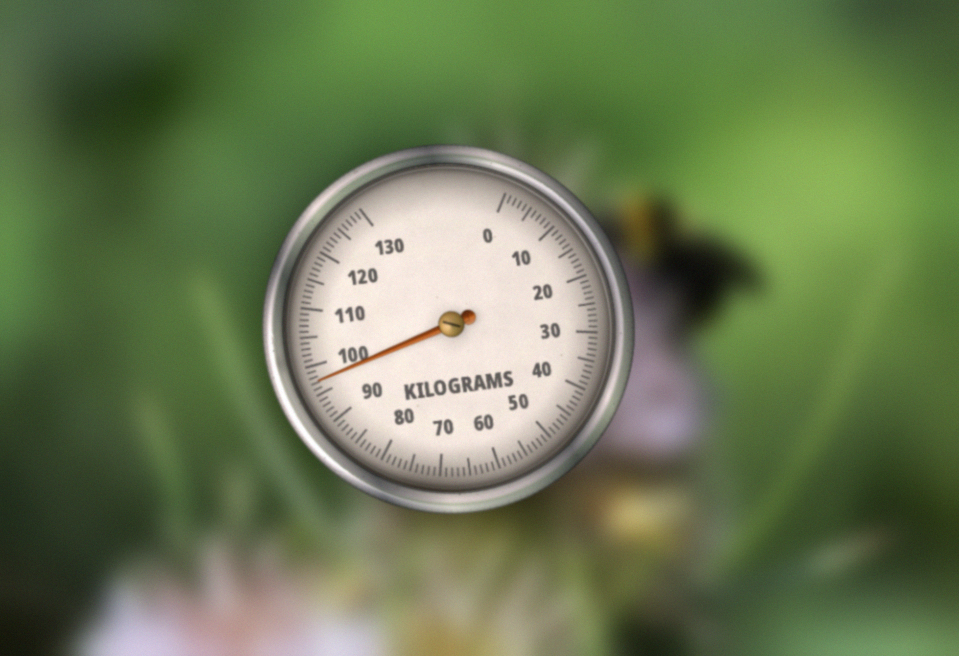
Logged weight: 97 kg
